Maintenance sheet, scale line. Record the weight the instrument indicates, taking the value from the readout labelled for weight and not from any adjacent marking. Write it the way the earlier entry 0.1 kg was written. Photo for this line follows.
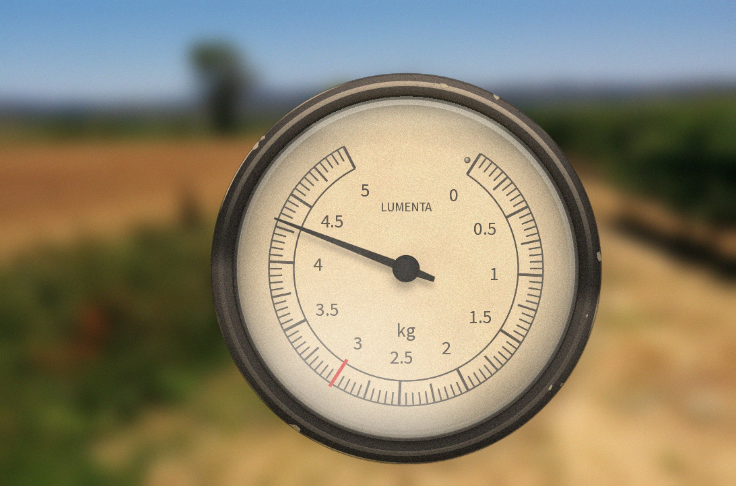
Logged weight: 4.3 kg
